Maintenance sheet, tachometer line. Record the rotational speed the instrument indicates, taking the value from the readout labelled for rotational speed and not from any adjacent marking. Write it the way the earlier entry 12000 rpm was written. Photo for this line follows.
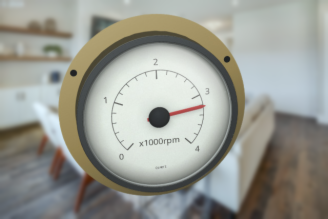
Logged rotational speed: 3200 rpm
